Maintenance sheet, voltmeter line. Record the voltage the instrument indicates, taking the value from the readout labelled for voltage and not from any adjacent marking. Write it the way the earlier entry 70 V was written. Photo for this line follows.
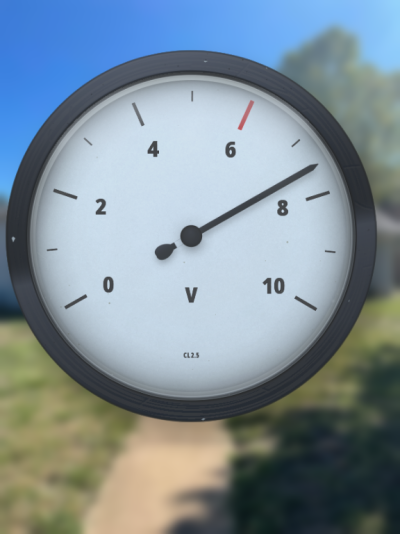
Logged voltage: 7.5 V
